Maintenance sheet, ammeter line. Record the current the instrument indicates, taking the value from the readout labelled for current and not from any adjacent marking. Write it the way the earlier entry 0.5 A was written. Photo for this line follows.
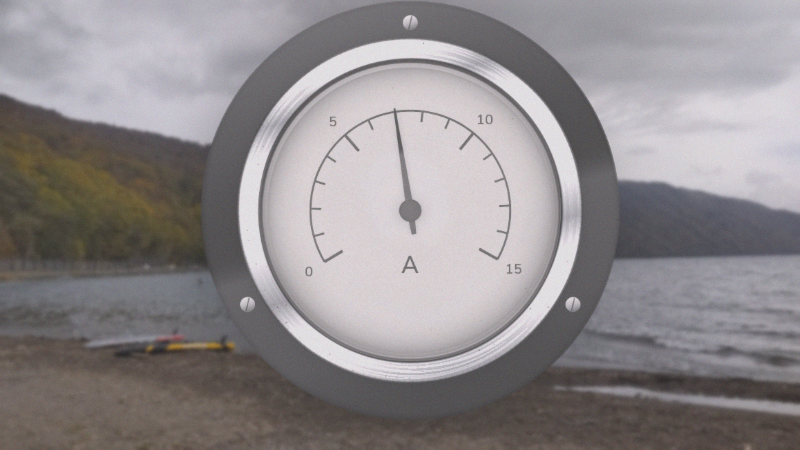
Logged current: 7 A
